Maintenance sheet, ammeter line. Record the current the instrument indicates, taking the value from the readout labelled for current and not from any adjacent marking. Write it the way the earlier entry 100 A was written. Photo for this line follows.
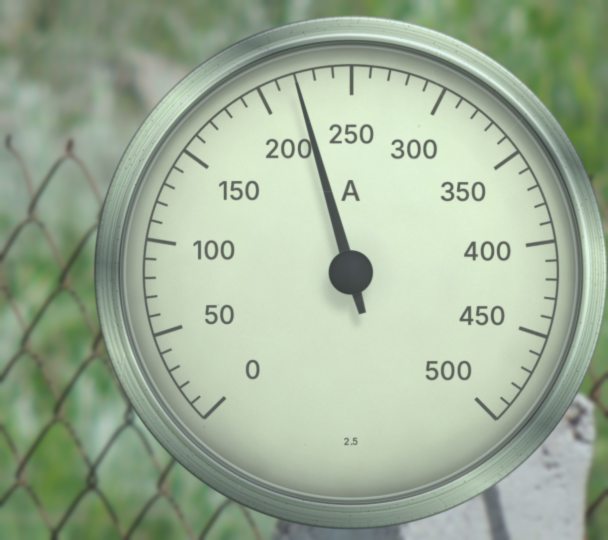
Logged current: 220 A
